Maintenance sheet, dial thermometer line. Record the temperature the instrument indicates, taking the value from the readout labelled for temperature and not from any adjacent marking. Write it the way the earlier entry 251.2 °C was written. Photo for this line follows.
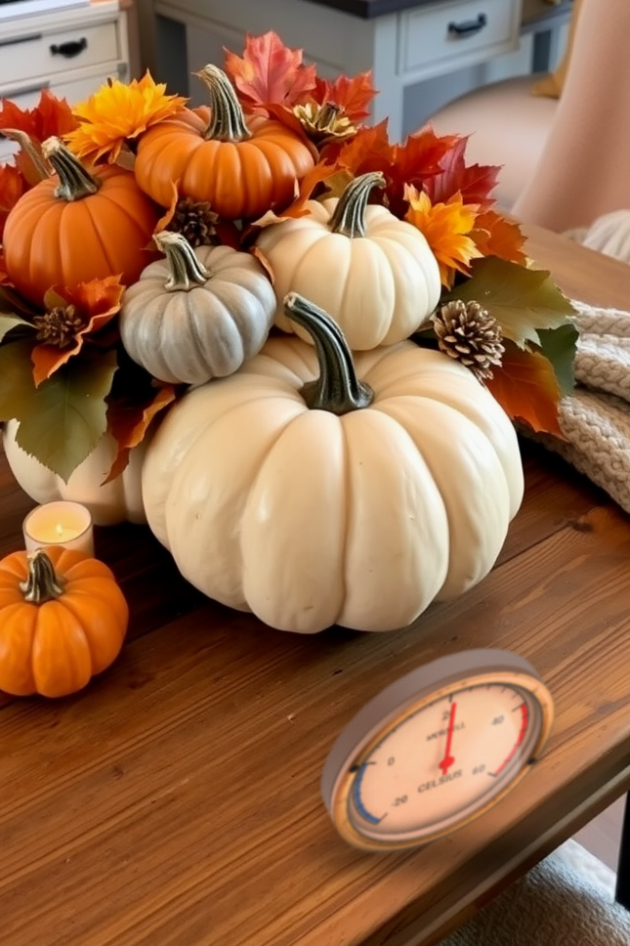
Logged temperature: 20 °C
